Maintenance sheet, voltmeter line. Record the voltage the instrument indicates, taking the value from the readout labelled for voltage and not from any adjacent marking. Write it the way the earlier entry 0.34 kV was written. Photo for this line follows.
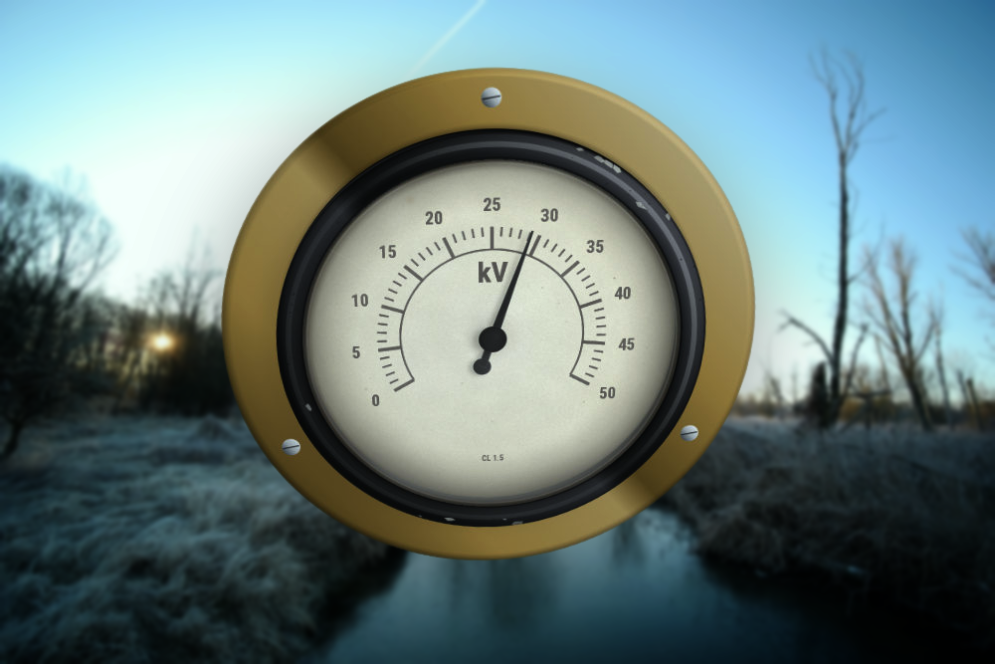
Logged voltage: 29 kV
